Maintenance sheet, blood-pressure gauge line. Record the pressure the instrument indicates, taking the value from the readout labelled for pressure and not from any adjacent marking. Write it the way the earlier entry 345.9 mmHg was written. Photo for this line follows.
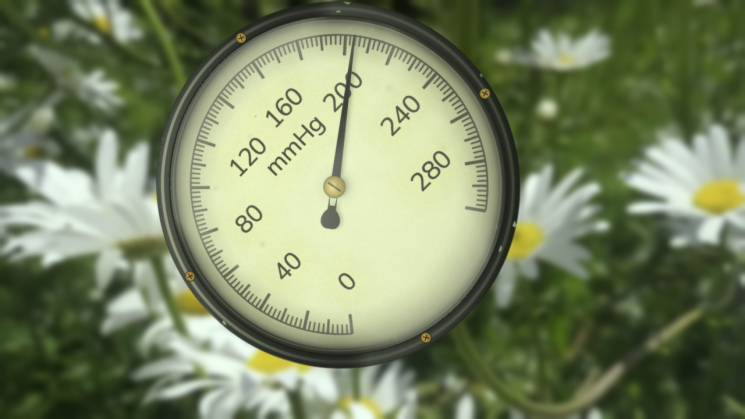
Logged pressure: 204 mmHg
